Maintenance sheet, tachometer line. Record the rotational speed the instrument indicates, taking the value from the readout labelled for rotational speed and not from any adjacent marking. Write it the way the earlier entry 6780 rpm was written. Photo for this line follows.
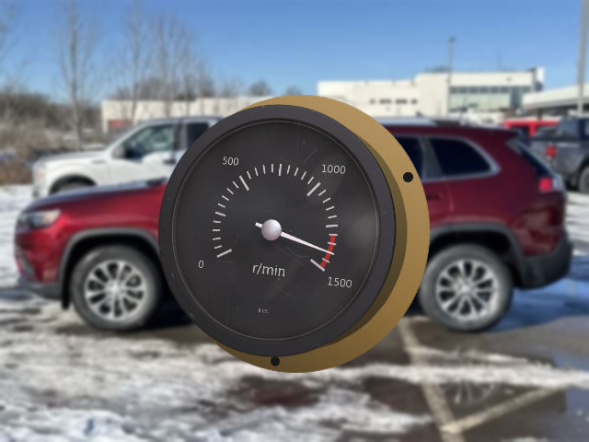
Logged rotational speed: 1400 rpm
